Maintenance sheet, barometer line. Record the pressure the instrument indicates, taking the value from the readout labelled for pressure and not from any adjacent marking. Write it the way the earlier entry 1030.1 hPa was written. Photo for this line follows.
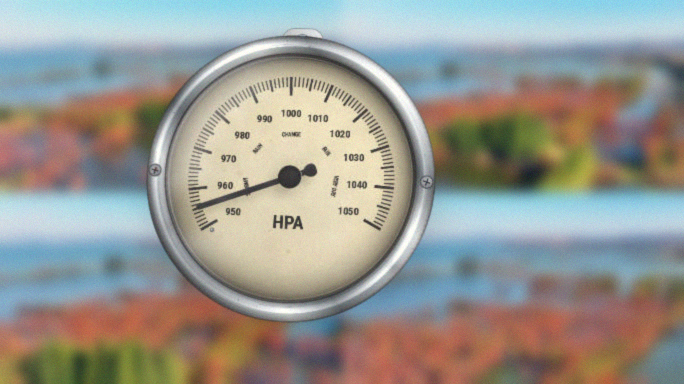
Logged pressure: 955 hPa
